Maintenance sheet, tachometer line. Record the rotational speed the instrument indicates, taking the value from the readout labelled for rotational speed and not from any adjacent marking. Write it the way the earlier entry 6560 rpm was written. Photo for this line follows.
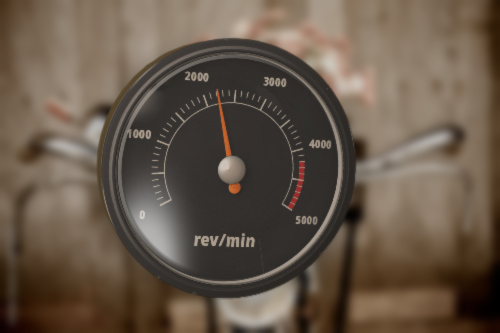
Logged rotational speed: 2200 rpm
